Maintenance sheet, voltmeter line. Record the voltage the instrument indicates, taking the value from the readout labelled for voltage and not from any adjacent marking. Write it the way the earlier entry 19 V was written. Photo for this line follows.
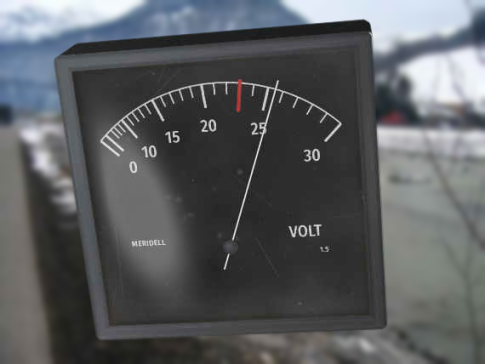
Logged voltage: 25.5 V
